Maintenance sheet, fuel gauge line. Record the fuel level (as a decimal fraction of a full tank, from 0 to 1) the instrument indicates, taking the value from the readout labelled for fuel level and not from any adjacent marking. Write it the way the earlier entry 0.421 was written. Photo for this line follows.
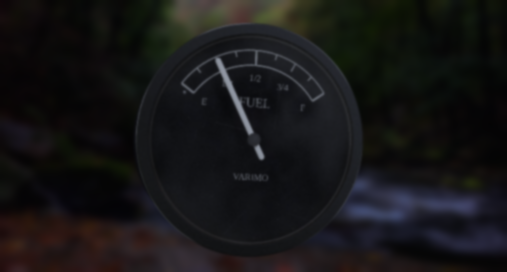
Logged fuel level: 0.25
